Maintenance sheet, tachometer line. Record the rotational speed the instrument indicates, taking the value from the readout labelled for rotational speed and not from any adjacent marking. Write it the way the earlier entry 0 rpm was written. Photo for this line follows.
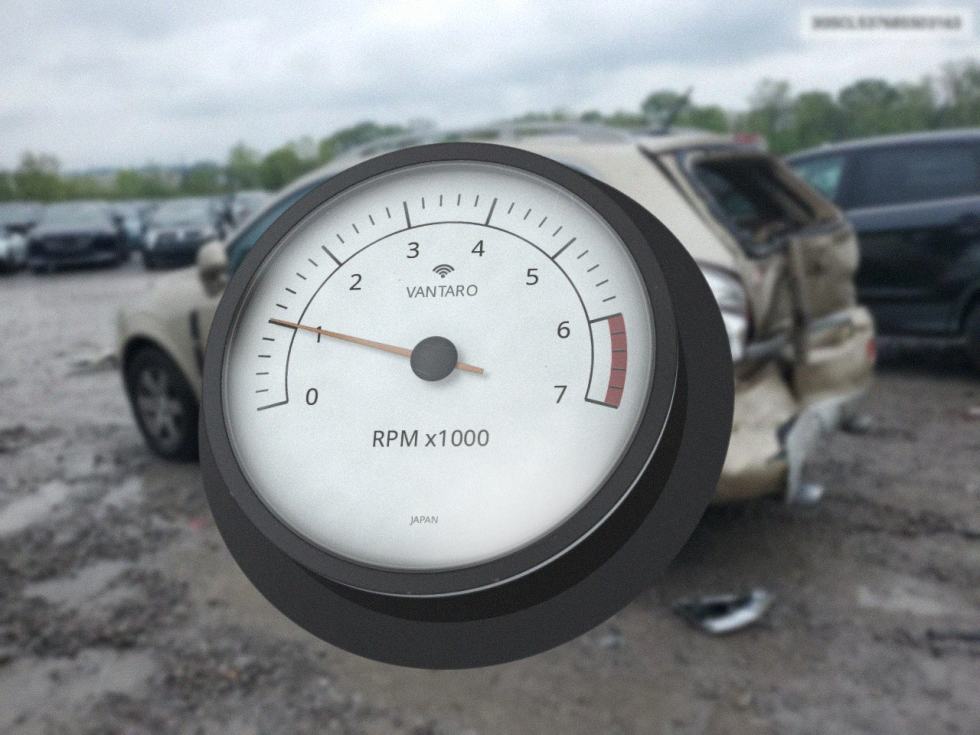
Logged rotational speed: 1000 rpm
